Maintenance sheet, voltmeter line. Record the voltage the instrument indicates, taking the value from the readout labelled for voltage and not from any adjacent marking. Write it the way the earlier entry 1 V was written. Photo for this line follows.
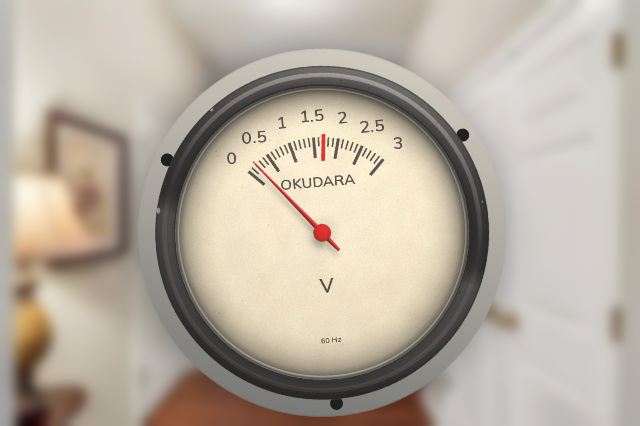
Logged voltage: 0.2 V
